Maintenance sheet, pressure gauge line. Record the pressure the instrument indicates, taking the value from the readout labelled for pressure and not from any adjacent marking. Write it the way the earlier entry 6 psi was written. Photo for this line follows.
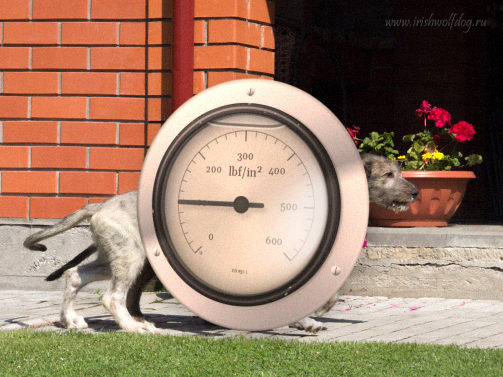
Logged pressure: 100 psi
